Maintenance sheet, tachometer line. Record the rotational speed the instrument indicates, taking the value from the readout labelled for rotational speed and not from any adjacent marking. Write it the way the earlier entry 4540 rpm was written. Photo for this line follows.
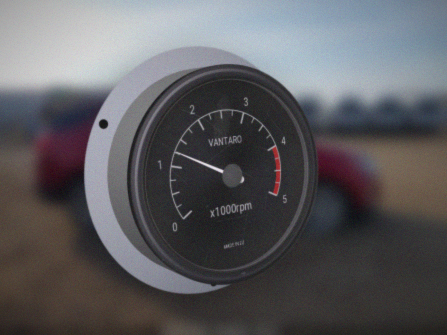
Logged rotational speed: 1250 rpm
